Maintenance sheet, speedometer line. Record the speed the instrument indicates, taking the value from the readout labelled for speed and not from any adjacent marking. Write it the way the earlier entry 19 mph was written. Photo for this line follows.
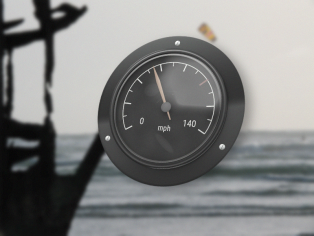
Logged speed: 55 mph
